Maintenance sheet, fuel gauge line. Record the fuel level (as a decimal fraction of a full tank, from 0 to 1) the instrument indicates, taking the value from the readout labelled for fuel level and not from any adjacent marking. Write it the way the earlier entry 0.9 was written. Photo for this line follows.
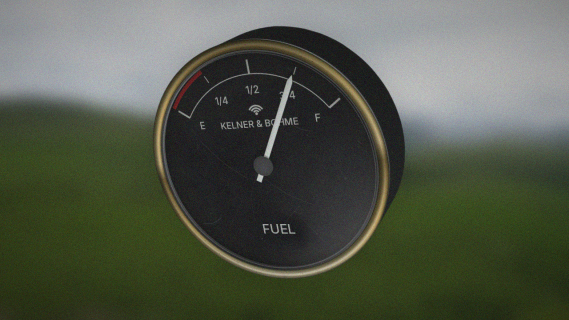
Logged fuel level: 0.75
